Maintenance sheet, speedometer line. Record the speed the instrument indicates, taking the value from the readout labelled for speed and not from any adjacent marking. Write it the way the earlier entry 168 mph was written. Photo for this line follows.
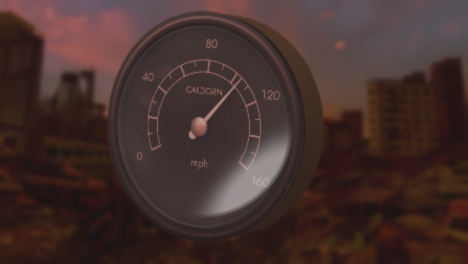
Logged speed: 105 mph
